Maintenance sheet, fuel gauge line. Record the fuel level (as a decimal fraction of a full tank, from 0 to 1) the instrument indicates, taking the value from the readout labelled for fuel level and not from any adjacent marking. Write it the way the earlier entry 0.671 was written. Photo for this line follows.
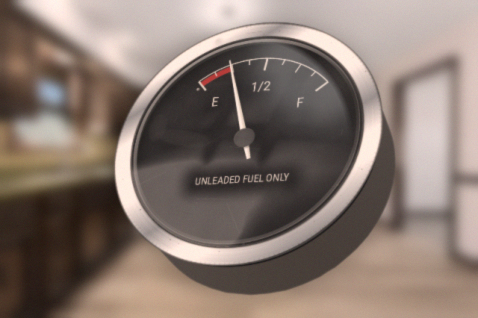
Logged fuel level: 0.25
